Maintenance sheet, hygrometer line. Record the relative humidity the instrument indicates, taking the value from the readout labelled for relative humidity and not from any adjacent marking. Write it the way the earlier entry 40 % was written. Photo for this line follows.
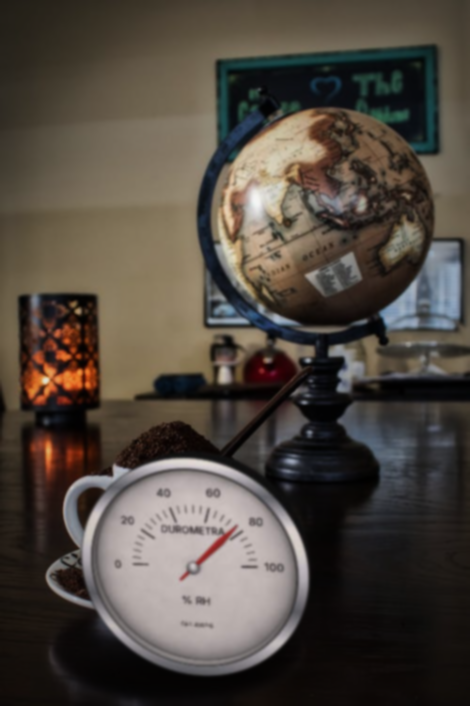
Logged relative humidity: 76 %
